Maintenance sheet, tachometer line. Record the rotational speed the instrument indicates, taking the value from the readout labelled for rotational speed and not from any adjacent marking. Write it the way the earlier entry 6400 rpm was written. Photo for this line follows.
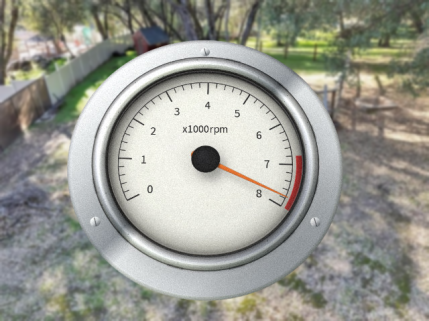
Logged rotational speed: 7800 rpm
